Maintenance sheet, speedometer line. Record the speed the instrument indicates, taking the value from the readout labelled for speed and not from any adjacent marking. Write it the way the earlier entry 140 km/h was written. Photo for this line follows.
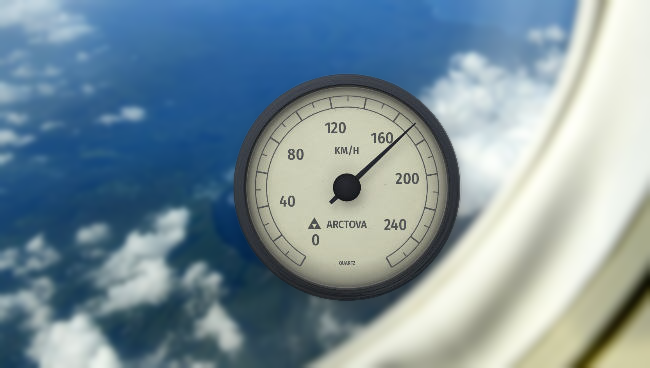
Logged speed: 170 km/h
